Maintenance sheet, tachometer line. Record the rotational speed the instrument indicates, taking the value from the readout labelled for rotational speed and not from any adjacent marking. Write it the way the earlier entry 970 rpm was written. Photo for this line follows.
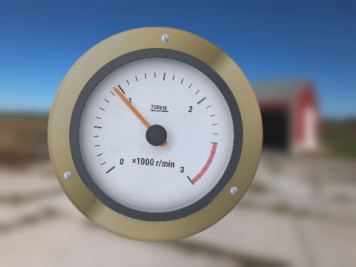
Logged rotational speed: 950 rpm
